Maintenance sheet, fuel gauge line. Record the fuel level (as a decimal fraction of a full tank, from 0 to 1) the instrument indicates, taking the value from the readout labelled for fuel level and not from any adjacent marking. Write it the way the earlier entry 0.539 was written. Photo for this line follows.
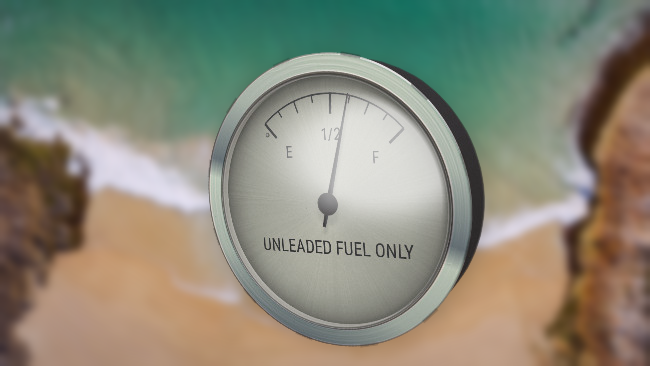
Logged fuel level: 0.625
